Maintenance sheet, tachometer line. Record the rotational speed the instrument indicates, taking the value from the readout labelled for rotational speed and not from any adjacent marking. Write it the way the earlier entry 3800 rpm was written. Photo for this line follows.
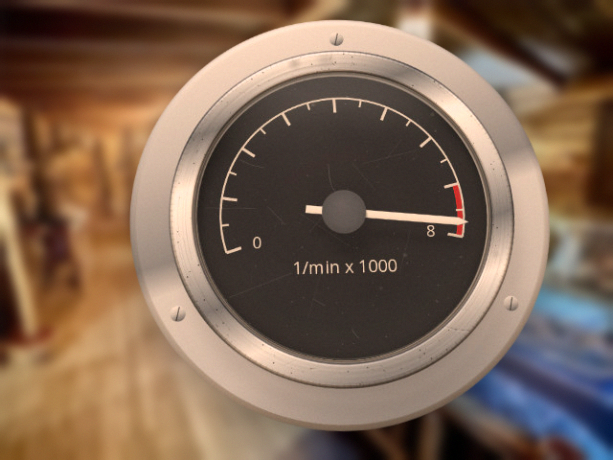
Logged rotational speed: 7750 rpm
